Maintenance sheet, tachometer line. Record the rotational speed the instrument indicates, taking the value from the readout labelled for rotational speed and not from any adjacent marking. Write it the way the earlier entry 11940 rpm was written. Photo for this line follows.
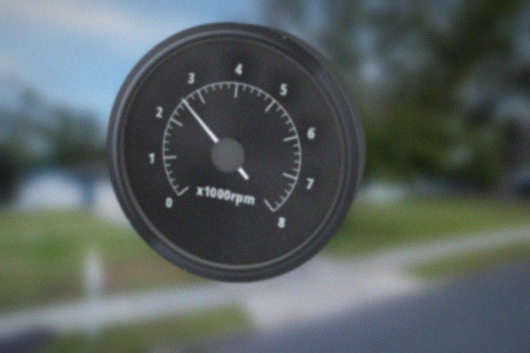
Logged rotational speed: 2600 rpm
